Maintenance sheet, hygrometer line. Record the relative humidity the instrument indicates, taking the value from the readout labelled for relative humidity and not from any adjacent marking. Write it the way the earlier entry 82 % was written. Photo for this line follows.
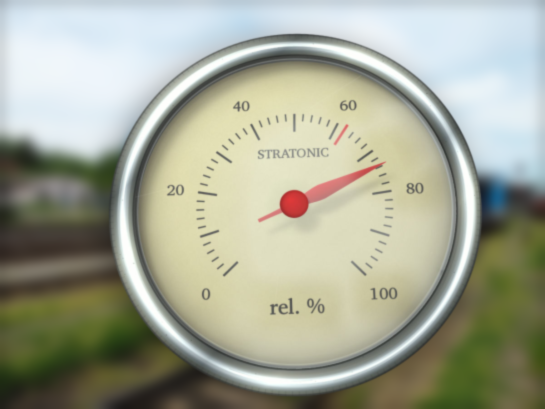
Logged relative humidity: 74 %
